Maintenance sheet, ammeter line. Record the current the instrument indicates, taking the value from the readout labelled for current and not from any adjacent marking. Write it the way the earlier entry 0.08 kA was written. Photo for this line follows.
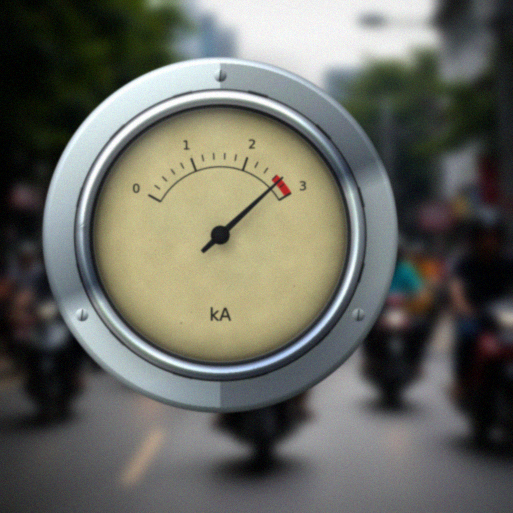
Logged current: 2.7 kA
